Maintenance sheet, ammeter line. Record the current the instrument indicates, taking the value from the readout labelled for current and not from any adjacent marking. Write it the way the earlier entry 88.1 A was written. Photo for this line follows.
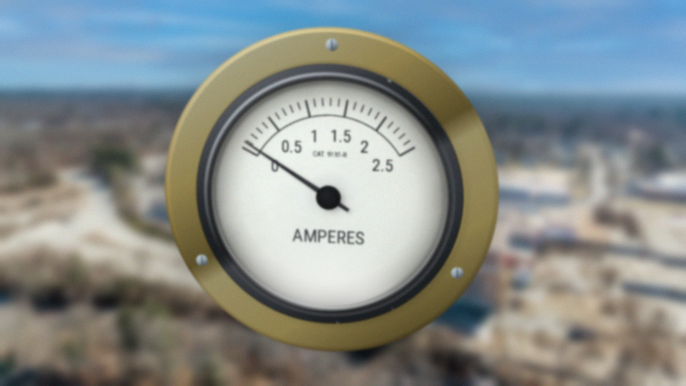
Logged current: 0.1 A
